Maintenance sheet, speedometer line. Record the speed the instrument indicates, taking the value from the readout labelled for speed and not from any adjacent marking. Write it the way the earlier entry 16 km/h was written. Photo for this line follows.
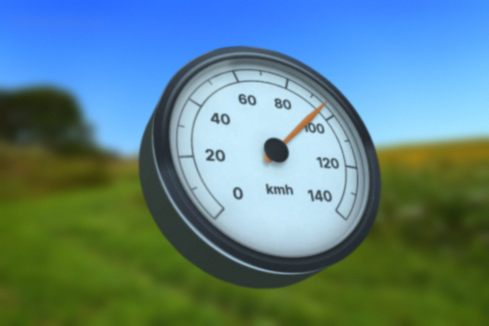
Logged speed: 95 km/h
